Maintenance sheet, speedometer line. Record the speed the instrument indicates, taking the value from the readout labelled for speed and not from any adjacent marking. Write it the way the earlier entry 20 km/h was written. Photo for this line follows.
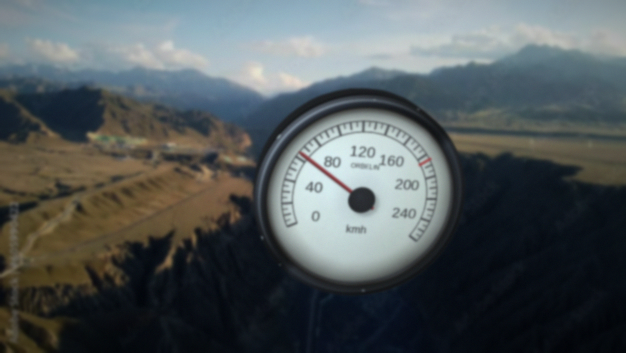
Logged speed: 65 km/h
